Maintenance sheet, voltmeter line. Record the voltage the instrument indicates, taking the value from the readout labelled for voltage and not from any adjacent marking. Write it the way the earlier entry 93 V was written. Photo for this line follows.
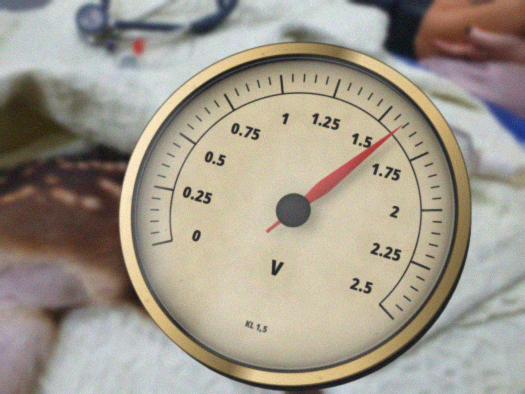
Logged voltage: 1.6 V
